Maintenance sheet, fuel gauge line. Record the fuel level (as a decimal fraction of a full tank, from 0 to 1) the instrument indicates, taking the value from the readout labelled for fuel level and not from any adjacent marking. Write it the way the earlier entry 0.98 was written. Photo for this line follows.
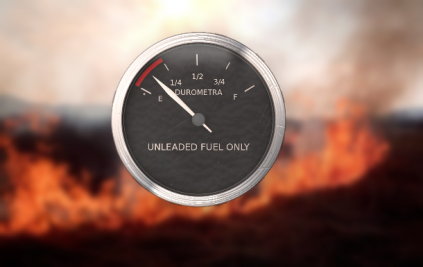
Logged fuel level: 0.125
